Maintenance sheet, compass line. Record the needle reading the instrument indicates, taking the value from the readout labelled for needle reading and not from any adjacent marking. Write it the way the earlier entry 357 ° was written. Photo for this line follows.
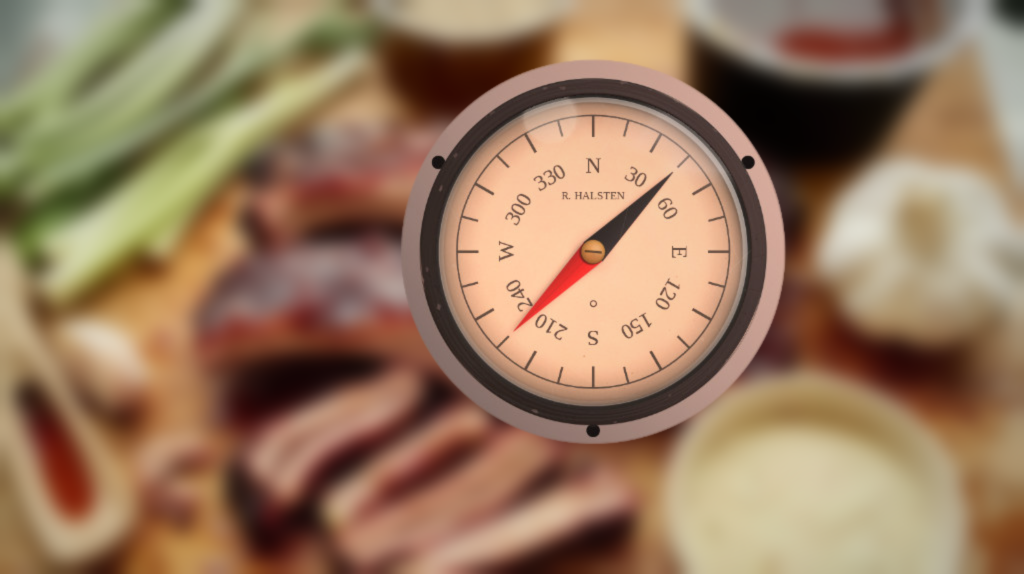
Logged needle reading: 225 °
